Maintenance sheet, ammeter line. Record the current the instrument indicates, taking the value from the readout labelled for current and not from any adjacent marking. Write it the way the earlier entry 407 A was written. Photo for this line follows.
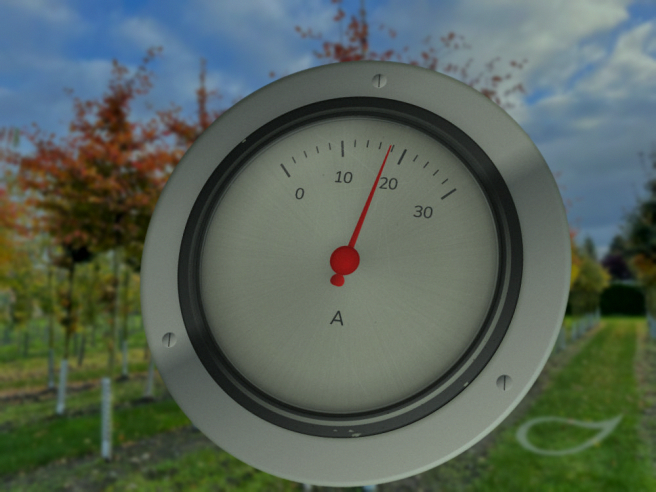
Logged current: 18 A
